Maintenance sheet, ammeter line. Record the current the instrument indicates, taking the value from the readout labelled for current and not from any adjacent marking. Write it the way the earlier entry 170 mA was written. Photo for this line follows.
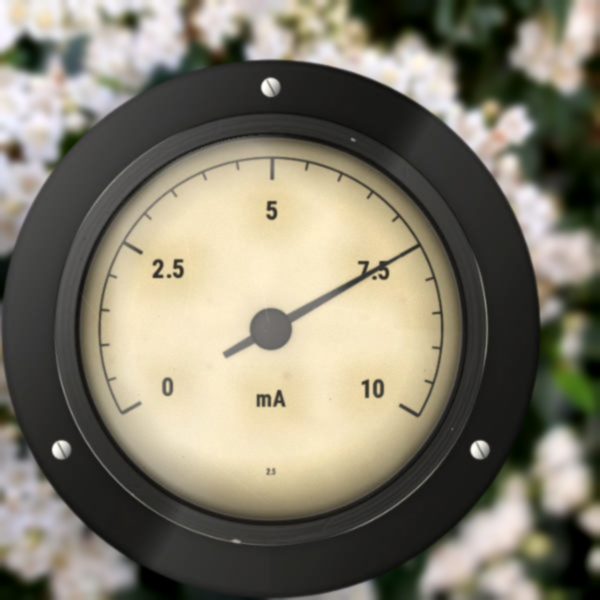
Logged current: 7.5 mA
